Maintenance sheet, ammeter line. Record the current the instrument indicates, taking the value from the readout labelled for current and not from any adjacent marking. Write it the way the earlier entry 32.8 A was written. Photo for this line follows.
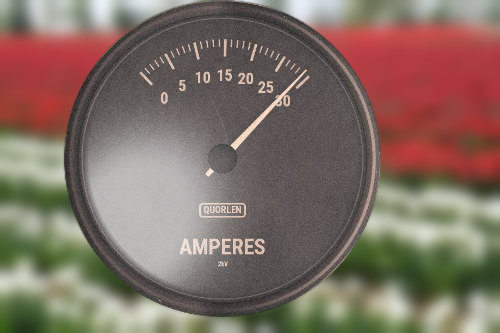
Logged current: 29 A
